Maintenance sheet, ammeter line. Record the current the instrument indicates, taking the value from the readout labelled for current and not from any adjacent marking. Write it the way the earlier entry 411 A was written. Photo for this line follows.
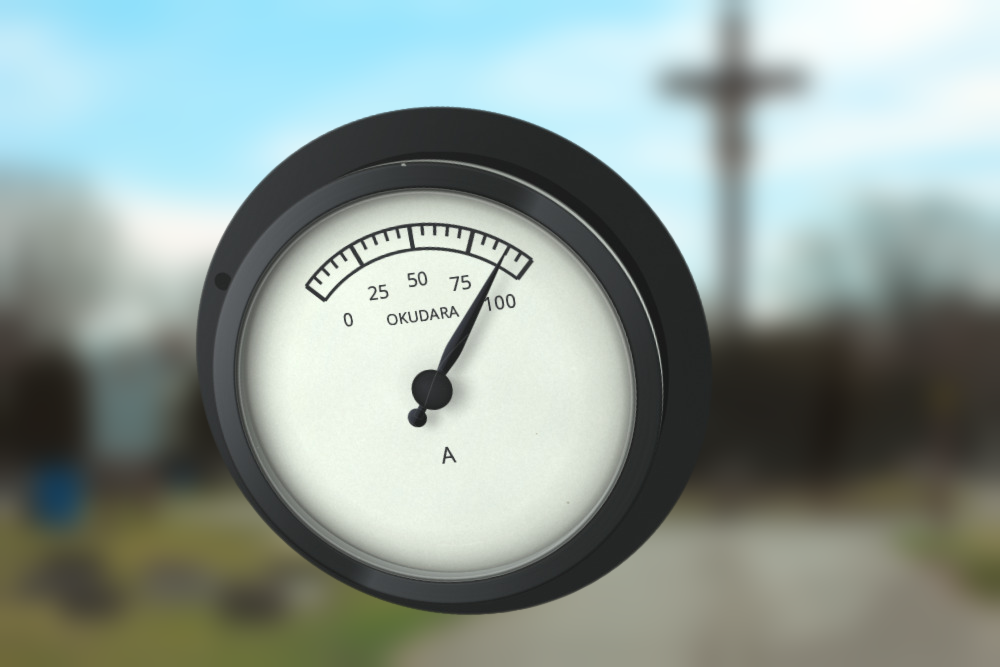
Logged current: 90 A
